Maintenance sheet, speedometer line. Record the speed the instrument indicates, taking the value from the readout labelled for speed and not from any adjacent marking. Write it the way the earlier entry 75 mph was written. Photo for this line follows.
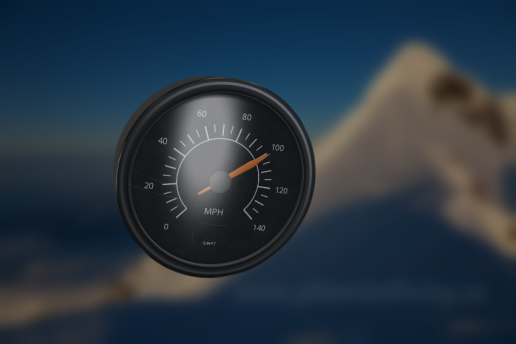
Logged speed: 100 mph
